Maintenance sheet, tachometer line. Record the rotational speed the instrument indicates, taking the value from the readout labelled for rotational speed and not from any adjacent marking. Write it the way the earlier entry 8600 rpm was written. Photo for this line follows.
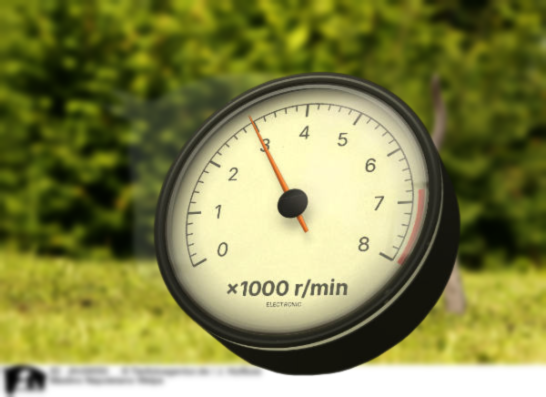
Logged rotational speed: 3000 rpm
